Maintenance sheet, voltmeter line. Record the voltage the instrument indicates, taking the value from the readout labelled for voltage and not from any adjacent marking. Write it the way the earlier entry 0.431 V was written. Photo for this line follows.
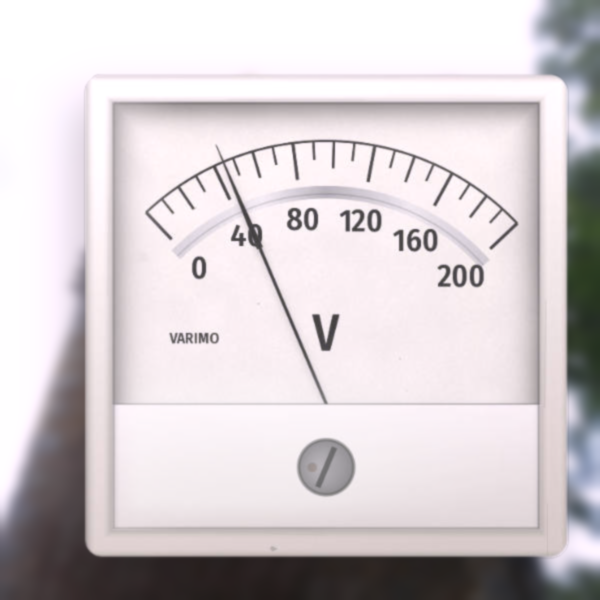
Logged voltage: 45 V
